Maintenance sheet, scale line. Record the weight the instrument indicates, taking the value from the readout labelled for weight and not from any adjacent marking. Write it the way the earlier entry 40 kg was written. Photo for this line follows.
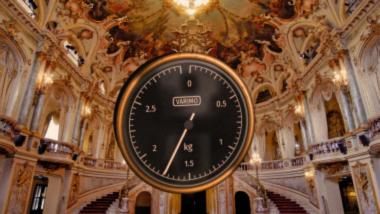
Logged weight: 1.75 kg
